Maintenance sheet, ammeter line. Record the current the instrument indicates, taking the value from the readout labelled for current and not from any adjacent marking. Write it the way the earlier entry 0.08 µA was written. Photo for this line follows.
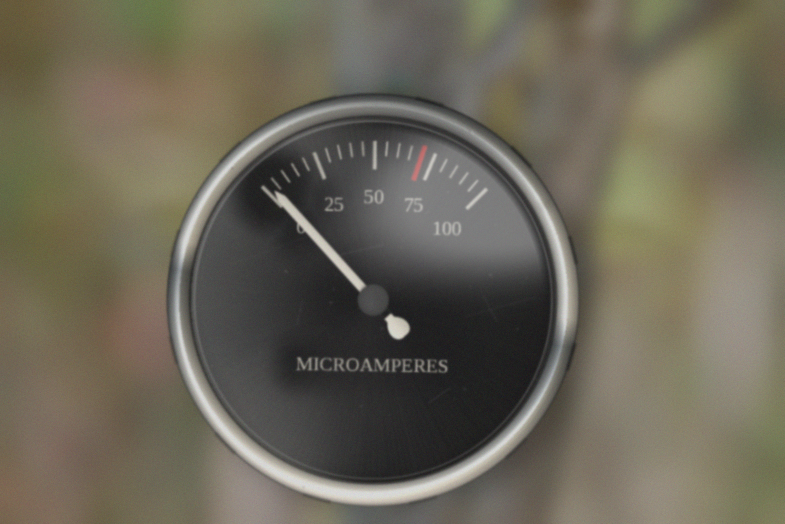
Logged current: 2.5 µA
